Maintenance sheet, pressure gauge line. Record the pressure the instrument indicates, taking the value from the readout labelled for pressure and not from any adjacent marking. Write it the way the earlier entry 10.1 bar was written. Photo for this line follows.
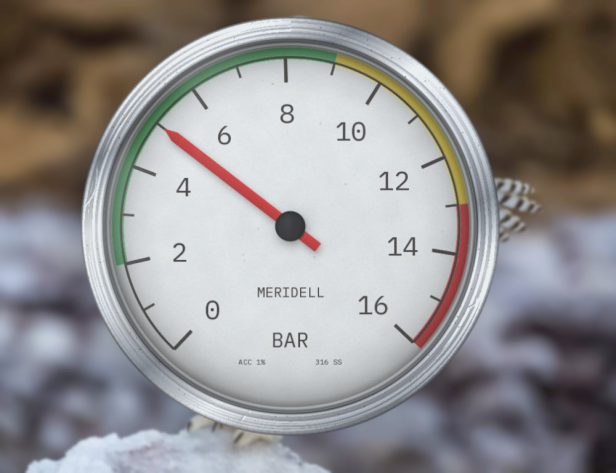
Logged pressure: 5 bar
